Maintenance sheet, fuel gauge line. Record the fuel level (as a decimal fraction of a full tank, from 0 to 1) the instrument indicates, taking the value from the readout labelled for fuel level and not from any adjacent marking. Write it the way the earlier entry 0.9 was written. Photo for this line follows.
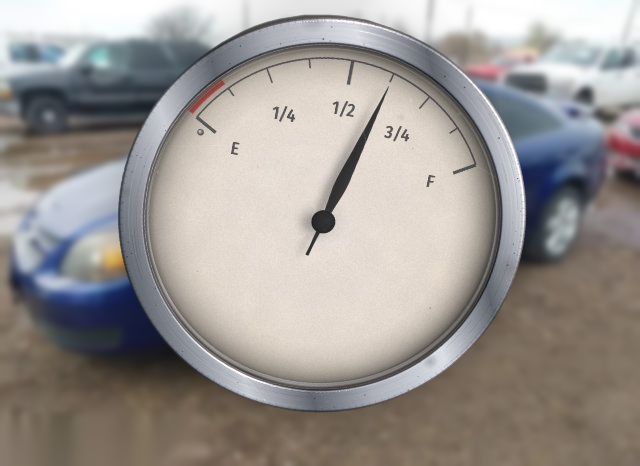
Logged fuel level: 0.625
